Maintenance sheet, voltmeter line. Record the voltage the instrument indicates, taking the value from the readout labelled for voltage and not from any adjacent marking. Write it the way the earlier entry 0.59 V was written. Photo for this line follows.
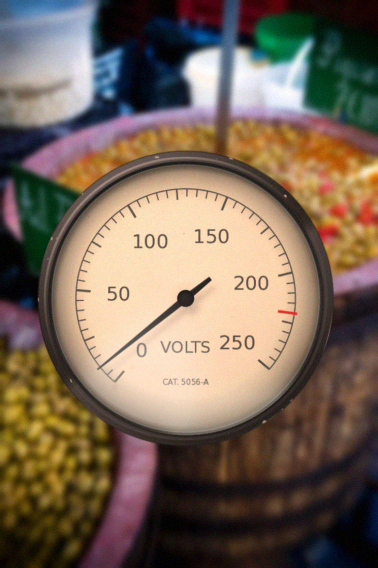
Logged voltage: 10 V
